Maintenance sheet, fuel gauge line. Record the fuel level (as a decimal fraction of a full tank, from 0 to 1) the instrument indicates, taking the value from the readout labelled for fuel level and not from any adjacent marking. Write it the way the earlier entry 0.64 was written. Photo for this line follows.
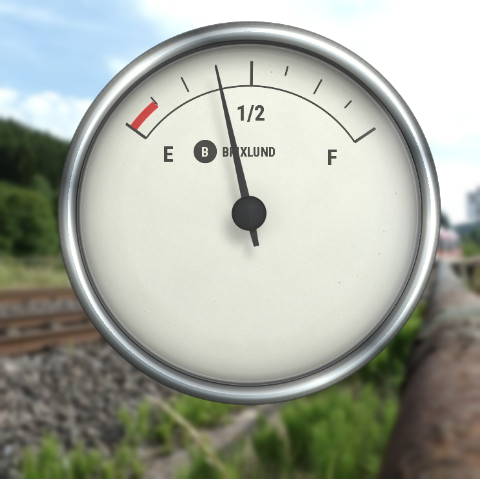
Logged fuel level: 0.375
